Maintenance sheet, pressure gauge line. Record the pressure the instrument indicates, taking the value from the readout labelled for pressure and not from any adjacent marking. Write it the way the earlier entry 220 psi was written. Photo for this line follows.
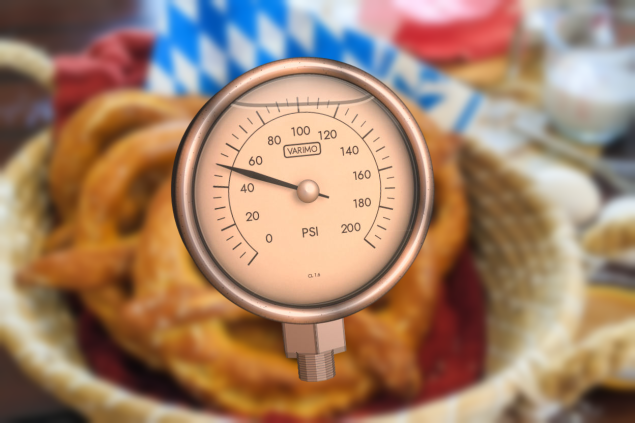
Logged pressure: 50 psi
